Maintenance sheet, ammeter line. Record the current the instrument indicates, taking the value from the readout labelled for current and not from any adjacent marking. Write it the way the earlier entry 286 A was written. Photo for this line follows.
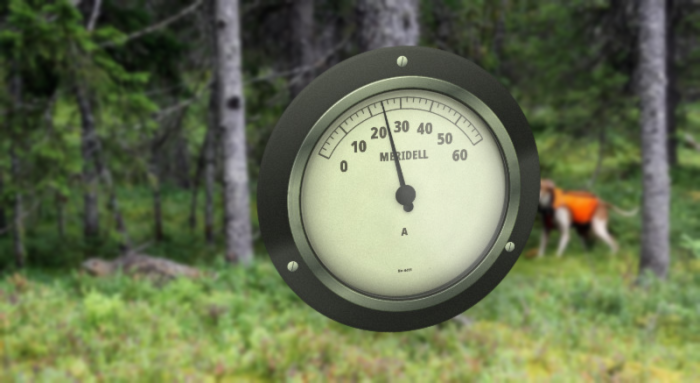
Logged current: 24 A
